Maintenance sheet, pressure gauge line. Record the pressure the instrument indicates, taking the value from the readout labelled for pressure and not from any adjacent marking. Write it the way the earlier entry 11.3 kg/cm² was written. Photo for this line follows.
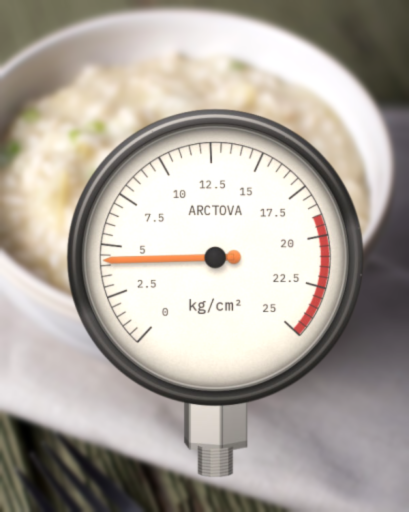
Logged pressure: 4.25 kg/cm²
